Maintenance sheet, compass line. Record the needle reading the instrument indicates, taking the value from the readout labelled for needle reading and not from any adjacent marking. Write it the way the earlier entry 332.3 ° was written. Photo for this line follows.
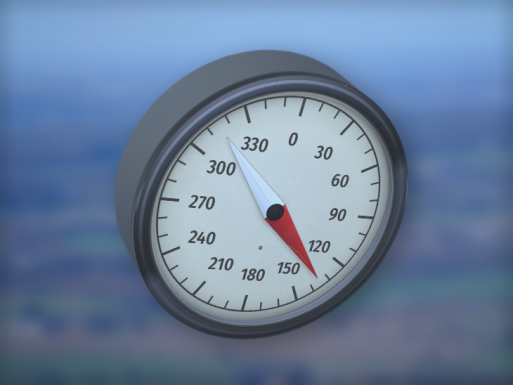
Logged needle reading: 135 °
